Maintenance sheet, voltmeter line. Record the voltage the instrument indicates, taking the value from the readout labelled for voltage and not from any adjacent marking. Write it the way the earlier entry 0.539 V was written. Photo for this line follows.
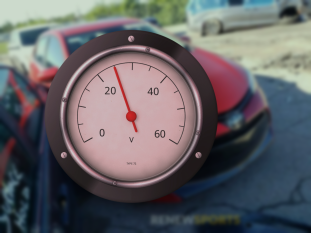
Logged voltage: 25 V
